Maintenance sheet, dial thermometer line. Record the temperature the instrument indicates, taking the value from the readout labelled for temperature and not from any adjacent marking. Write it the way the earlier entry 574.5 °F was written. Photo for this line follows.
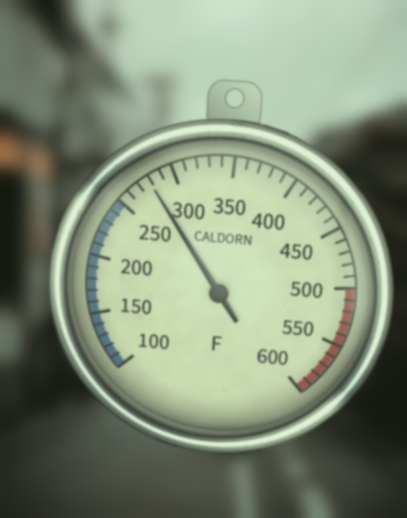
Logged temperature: 280 °F
